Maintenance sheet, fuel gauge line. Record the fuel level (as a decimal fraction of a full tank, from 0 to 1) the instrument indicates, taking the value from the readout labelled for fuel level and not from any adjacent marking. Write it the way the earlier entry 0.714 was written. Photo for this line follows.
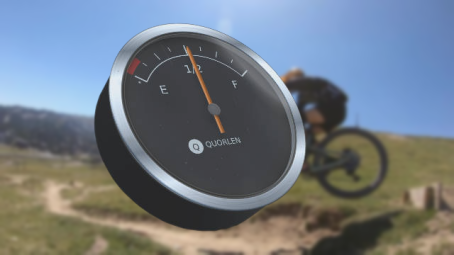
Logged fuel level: 0.5
